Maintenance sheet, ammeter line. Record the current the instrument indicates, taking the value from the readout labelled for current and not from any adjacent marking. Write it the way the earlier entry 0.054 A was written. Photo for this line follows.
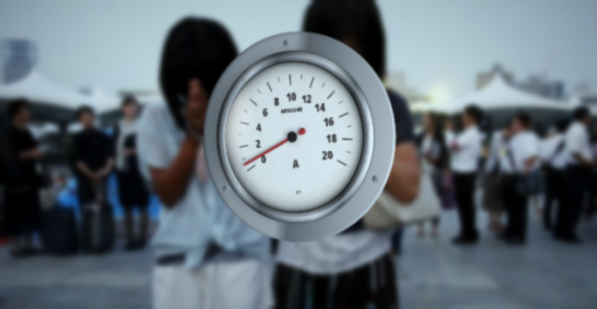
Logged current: 0.5 A
